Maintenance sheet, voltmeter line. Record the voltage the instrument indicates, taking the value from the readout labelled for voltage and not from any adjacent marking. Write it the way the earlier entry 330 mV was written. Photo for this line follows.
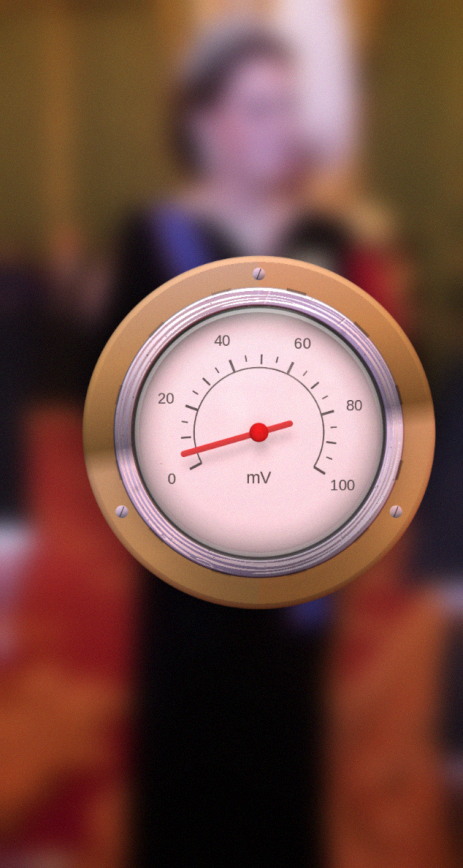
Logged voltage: 5 mV
